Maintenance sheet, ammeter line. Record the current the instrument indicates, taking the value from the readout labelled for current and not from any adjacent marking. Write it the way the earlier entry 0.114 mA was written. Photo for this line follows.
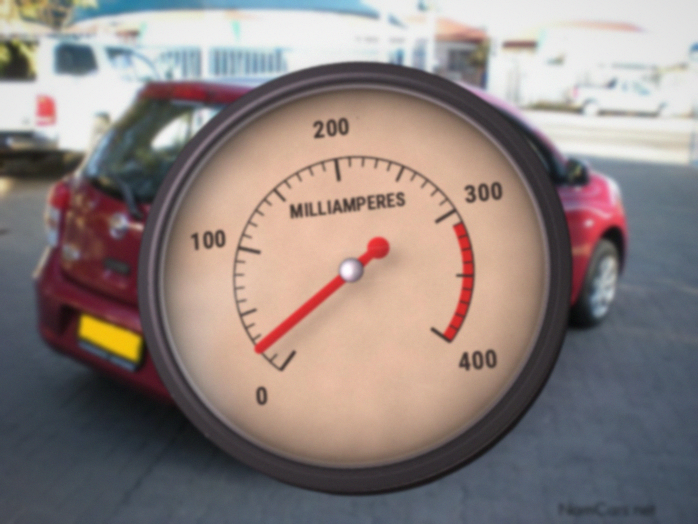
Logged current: 20 mA
